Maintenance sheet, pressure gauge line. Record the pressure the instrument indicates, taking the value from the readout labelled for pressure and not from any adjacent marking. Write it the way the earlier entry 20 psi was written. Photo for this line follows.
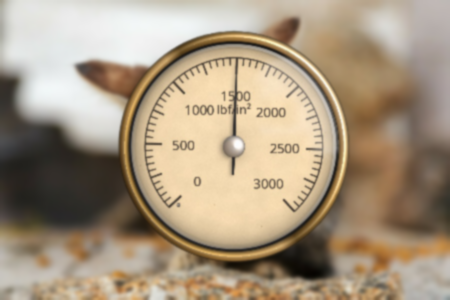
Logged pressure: 1500 psi
